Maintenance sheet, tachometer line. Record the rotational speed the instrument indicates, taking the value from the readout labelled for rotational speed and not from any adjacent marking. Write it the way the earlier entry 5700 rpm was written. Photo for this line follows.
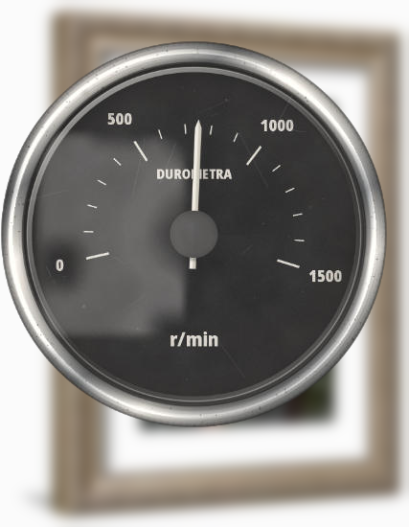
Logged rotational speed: 750 rpm
